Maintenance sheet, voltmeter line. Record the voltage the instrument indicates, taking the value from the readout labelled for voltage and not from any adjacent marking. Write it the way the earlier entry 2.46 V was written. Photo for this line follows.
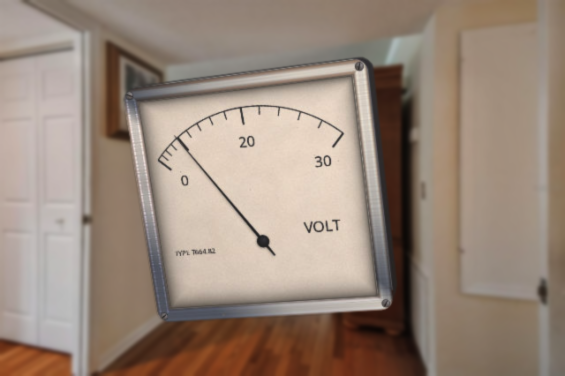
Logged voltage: 10 V
